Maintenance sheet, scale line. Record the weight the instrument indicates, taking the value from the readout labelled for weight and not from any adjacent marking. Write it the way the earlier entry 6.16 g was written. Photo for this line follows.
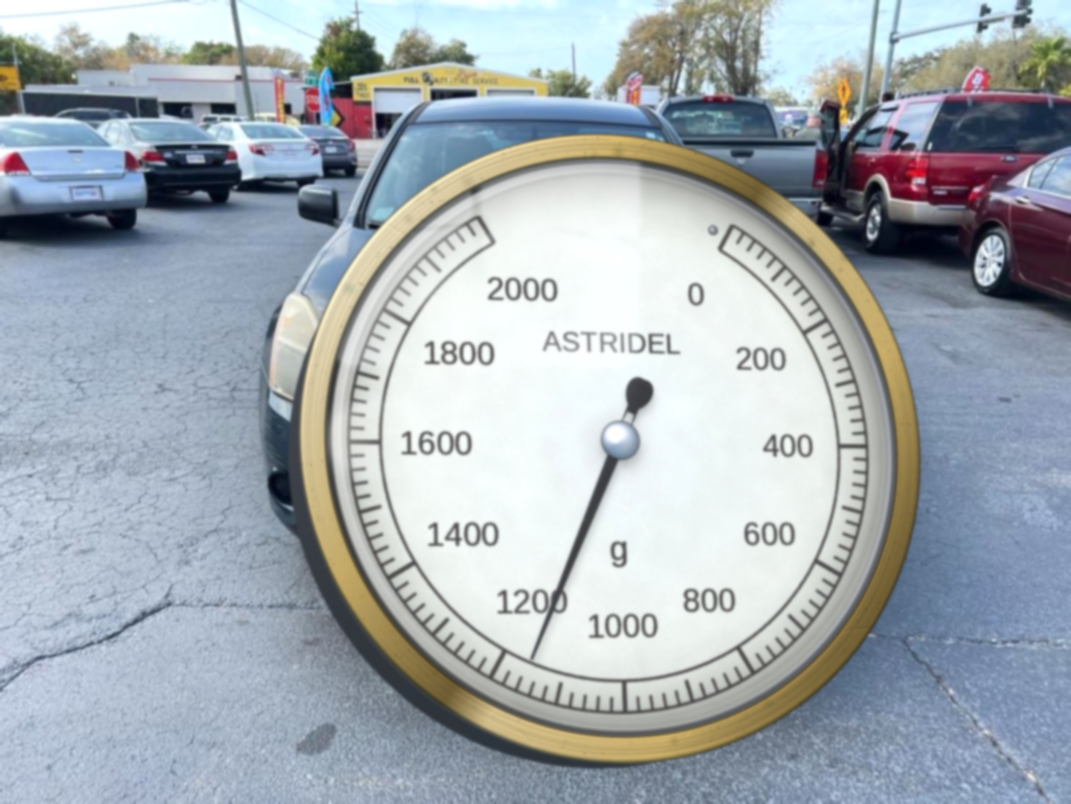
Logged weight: 1160 g
